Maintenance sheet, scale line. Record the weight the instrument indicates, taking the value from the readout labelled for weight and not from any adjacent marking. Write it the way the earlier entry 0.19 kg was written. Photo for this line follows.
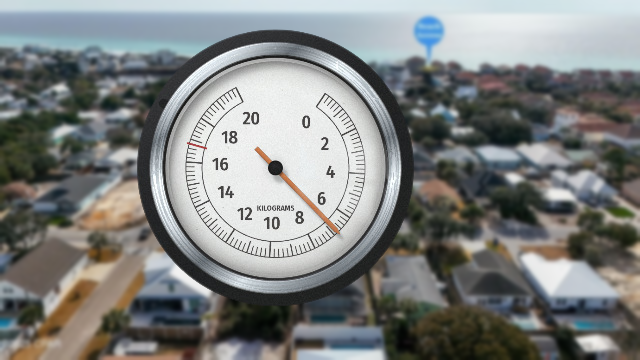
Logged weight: 6.8 kg
